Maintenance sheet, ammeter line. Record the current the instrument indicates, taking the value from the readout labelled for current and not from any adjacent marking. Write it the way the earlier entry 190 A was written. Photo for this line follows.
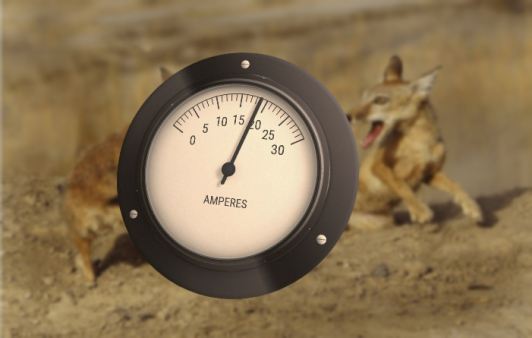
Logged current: 19 A
